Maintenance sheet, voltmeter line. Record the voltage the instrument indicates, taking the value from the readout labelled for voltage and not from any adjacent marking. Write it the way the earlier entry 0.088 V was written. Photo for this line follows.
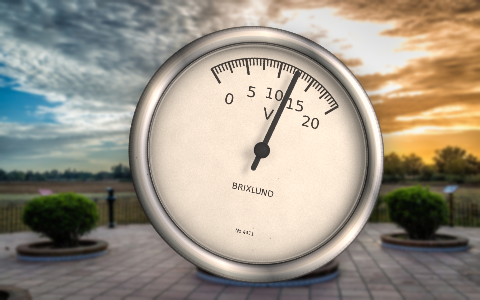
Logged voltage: 12.5 V
